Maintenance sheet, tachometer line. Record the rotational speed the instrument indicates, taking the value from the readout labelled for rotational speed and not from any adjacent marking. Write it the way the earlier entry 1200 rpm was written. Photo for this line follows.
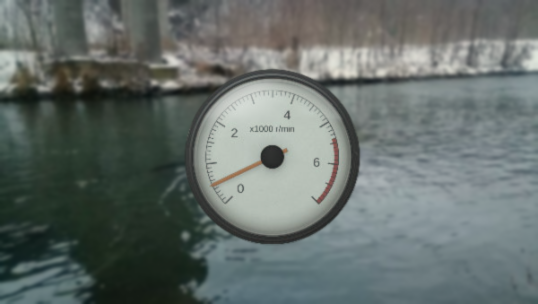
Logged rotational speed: 500 rpm
